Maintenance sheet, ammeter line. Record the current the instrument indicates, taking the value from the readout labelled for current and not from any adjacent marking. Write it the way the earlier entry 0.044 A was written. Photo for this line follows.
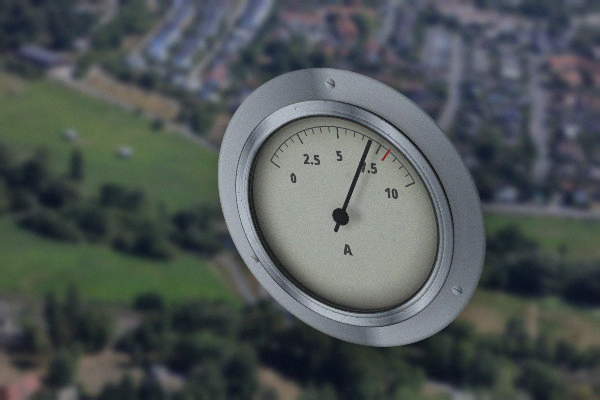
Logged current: 7 A
